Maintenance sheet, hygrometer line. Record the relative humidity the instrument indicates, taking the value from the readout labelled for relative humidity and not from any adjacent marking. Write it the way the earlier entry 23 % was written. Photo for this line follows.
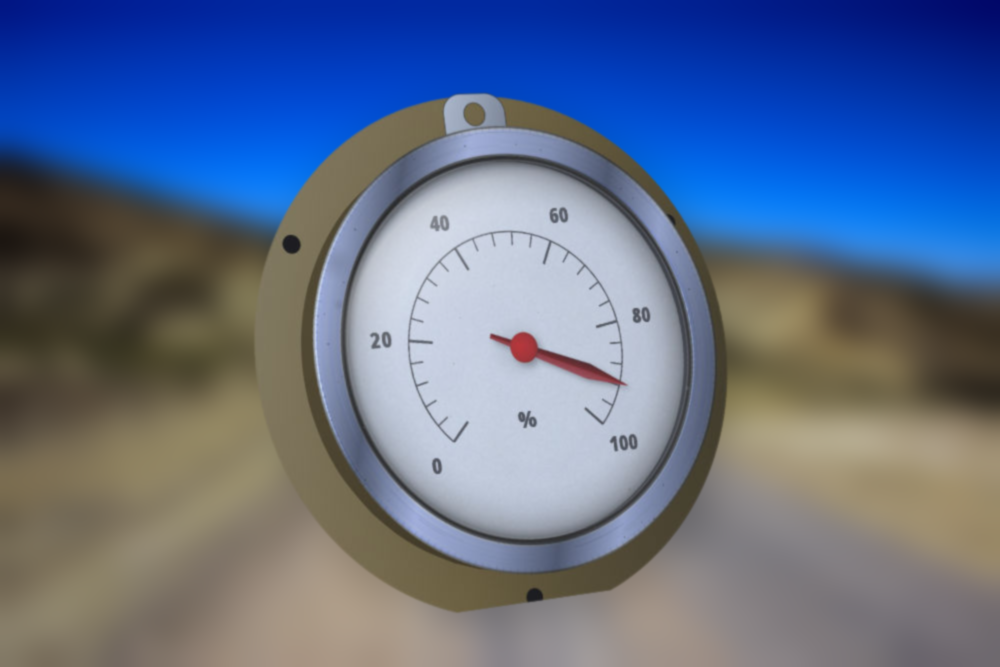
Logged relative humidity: 92 %
